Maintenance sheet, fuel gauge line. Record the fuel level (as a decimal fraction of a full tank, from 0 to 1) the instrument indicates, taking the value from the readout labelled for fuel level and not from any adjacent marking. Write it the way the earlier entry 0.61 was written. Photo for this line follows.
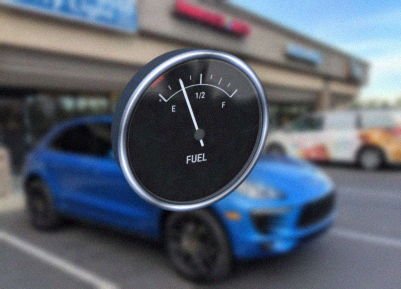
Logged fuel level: 0.25
